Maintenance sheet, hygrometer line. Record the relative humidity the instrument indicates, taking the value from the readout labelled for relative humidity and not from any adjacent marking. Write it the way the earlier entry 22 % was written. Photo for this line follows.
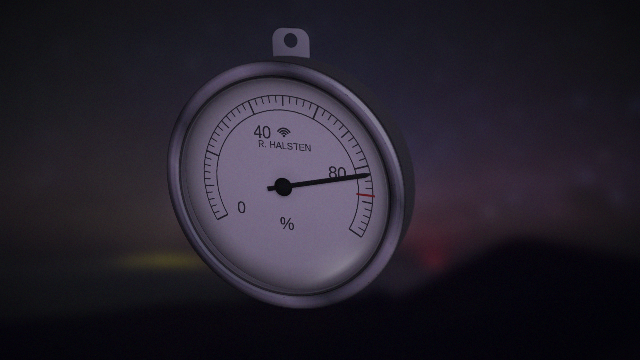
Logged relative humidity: 82 %
